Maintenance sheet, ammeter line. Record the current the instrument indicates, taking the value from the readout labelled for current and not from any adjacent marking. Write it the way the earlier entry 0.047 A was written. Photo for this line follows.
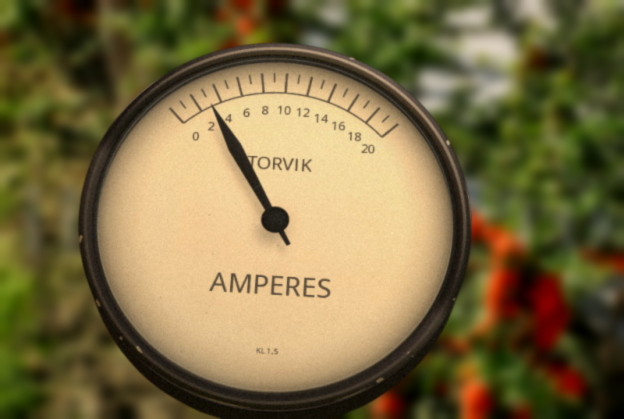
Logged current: 3 A
